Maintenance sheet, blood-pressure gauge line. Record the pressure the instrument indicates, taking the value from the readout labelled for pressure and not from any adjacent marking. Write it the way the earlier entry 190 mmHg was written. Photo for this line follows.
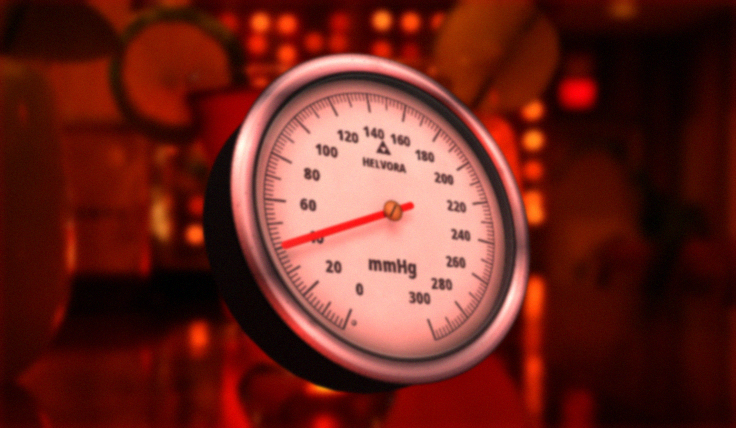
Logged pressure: 40 mmHg
